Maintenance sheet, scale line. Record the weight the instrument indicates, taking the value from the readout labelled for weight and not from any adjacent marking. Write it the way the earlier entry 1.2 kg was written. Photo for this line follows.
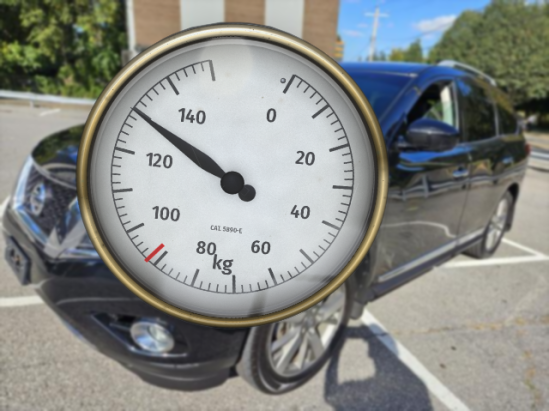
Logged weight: 130 kg
